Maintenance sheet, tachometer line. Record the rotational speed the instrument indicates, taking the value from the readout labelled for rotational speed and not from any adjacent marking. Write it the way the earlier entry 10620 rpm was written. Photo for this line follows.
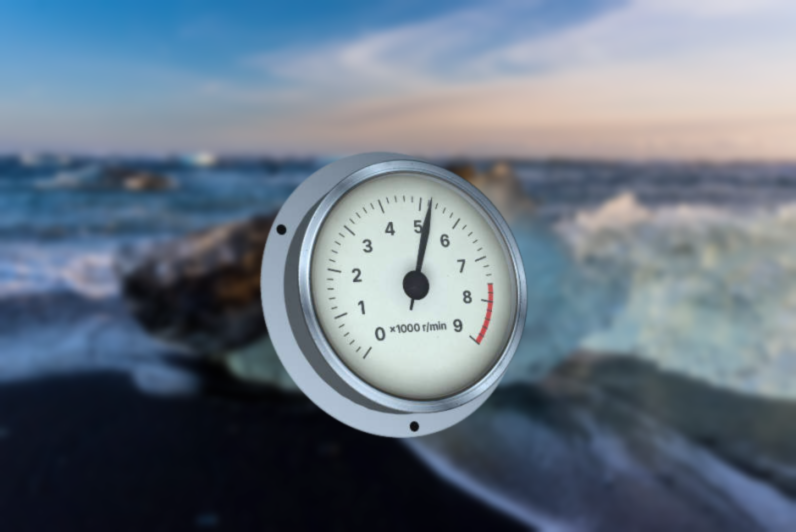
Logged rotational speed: 5200 rpm
